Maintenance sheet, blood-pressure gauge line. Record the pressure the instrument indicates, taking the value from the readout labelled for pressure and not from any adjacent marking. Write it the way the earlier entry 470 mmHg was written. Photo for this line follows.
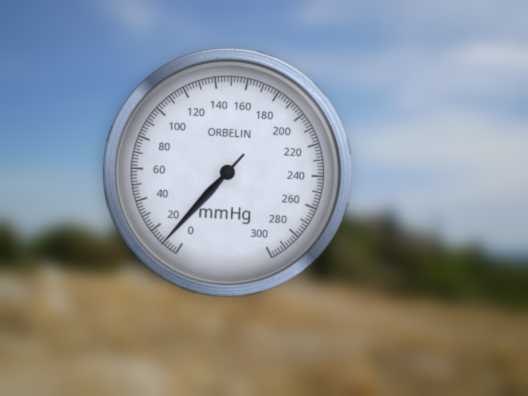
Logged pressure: 10 mmHg
